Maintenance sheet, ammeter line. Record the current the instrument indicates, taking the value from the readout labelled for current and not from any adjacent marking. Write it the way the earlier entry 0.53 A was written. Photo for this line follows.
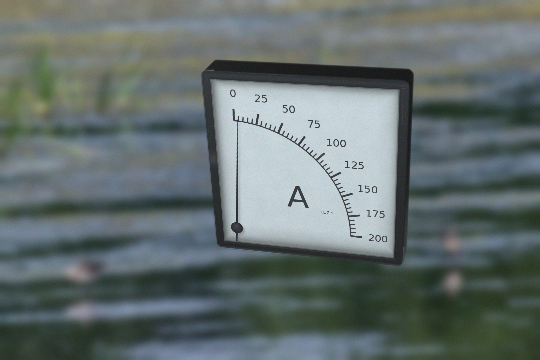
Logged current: 5 A
